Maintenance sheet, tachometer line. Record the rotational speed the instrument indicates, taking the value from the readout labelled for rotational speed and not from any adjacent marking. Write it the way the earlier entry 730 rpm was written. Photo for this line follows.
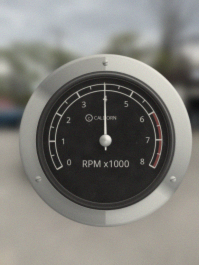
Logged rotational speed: 4000 rpm
